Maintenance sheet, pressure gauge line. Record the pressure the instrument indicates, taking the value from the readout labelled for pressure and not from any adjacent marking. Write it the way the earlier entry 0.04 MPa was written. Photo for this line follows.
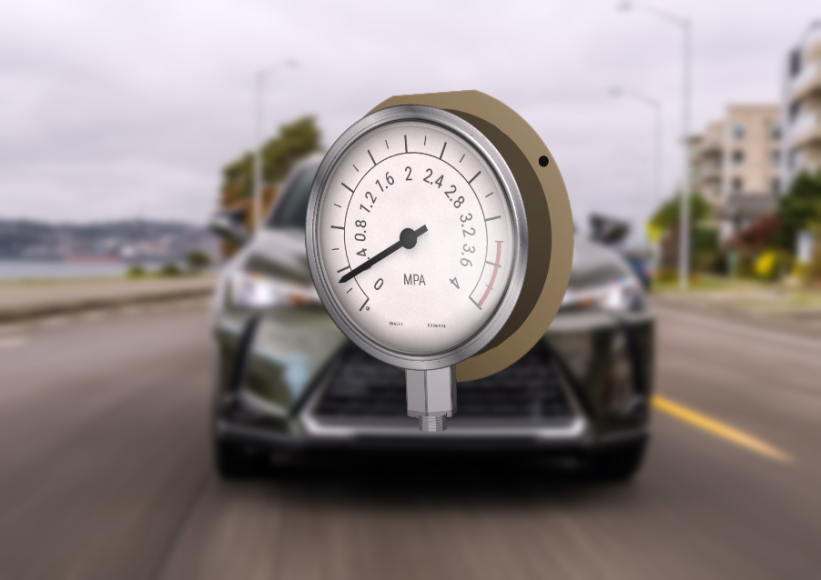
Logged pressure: 0.3 MPa
